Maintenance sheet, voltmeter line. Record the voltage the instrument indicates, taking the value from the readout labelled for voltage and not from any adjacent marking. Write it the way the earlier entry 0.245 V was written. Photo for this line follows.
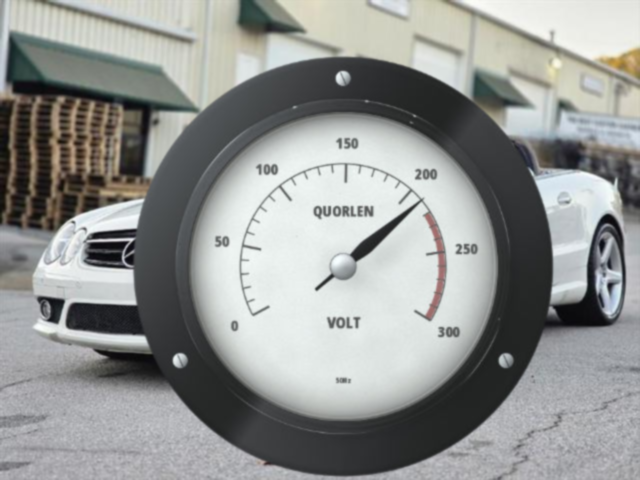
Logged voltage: 210 V
